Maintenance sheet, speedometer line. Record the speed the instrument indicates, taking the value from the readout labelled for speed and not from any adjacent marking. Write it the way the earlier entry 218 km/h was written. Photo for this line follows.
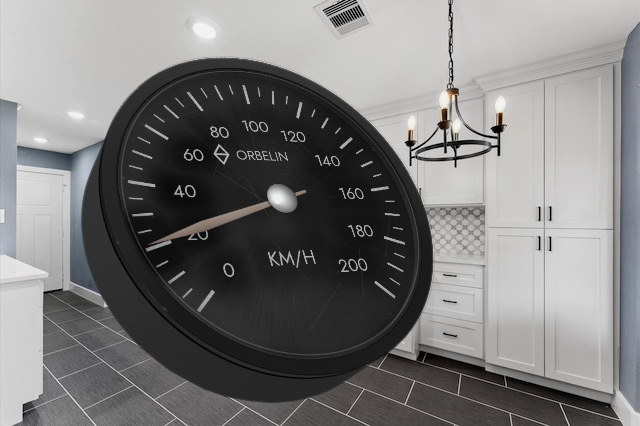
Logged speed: 20 km/h
